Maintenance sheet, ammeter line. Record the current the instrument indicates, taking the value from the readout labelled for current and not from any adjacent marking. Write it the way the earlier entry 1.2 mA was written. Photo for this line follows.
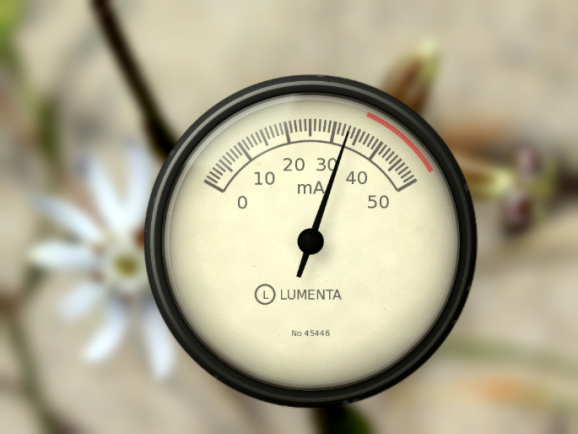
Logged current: 33 mA
